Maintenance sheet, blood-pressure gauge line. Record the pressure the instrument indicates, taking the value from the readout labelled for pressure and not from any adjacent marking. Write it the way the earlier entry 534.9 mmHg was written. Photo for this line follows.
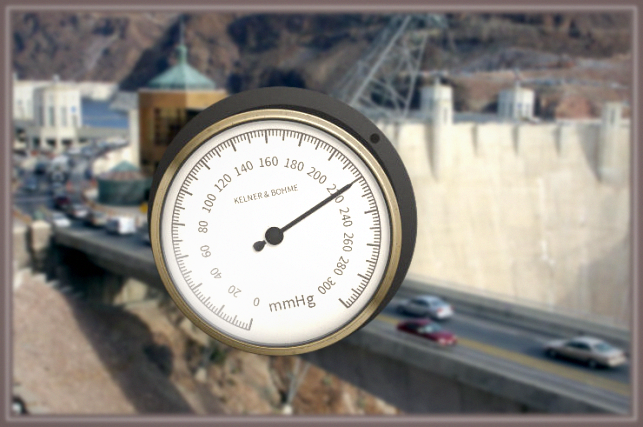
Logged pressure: 220 mmHg
